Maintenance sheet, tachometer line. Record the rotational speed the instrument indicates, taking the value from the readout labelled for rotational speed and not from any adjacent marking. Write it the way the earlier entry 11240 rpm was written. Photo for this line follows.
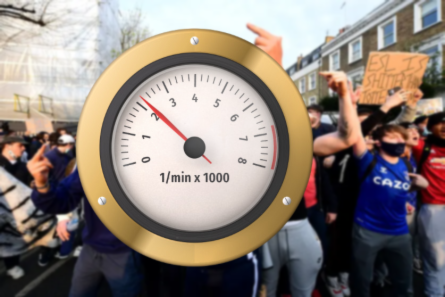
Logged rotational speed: 2200 rpm
